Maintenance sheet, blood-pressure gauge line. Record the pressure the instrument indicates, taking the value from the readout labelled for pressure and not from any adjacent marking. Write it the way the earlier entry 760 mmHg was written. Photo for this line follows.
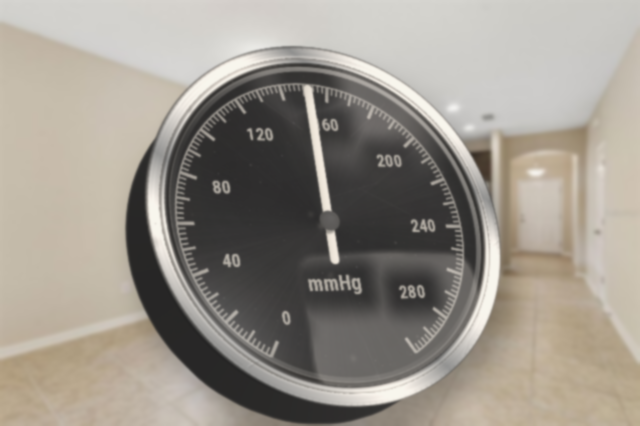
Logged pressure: 150 mmHg
